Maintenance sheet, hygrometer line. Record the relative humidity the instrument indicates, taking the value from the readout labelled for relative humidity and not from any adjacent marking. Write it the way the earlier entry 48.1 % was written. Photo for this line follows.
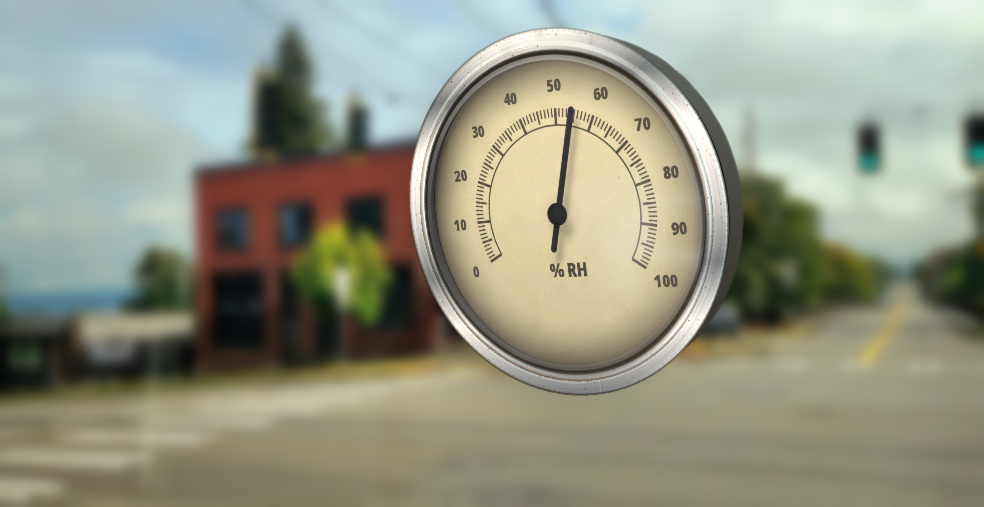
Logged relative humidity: 55 %
